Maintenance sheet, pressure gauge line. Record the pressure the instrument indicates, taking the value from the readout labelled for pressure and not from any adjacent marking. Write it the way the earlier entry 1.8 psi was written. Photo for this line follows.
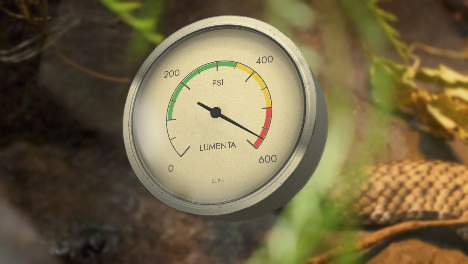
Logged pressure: 575 psi
